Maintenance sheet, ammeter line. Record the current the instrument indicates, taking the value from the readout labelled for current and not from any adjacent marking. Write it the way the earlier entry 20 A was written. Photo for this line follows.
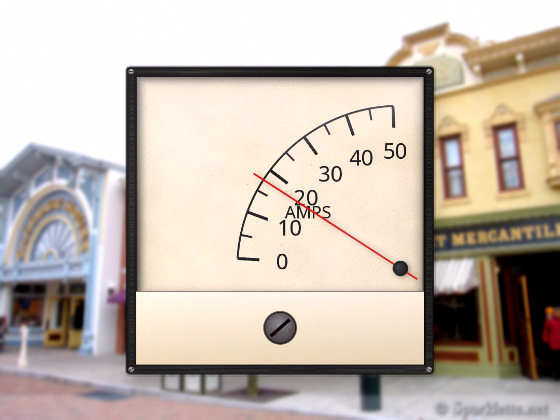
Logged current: 17.5 A
